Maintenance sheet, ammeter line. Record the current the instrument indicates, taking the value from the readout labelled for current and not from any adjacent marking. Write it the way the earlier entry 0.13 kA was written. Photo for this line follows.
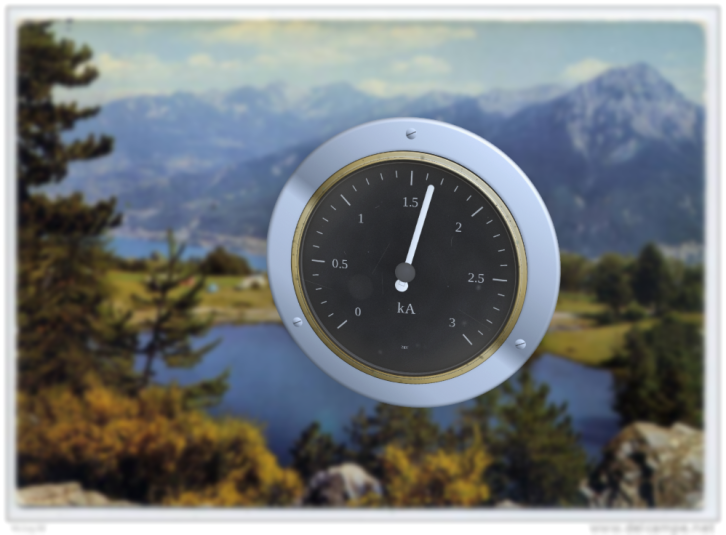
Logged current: 1.65 kA
